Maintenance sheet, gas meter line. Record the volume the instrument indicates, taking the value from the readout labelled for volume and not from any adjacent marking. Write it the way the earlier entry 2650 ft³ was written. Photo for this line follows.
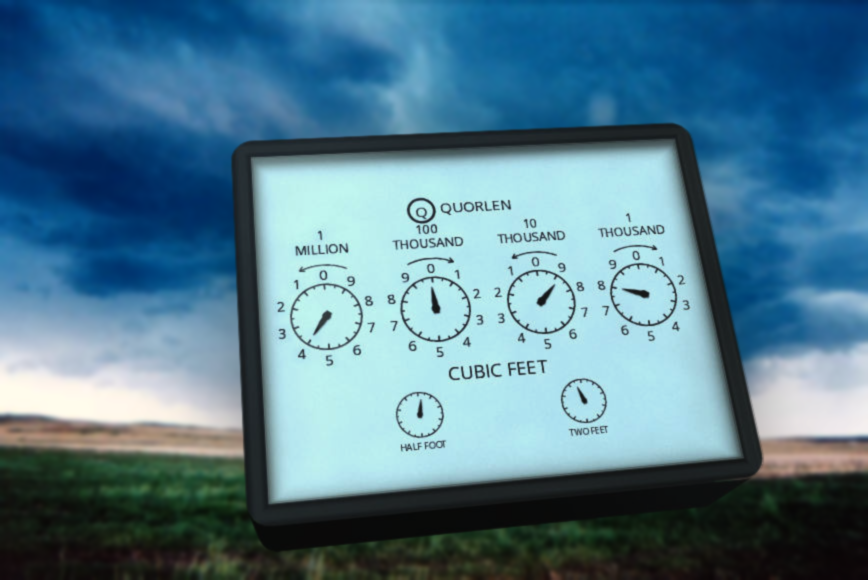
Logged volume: 398800 ft³
